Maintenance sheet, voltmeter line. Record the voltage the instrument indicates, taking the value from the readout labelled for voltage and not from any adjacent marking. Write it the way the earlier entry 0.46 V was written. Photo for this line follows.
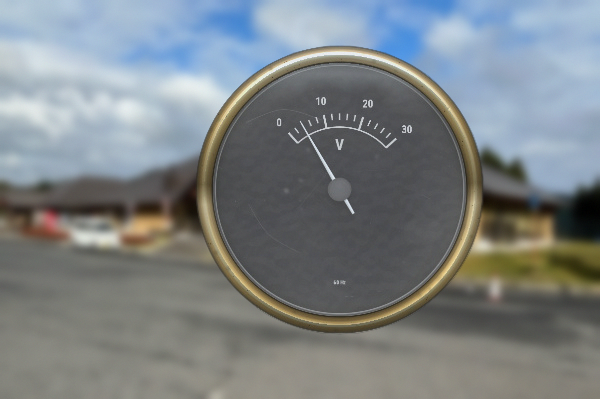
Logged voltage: 4 V
